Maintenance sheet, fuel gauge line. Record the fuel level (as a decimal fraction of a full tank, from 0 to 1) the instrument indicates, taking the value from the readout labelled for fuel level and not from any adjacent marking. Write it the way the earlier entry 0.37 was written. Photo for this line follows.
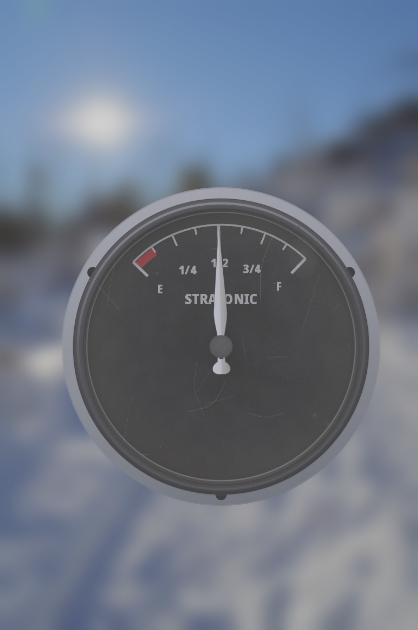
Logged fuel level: 0.5
